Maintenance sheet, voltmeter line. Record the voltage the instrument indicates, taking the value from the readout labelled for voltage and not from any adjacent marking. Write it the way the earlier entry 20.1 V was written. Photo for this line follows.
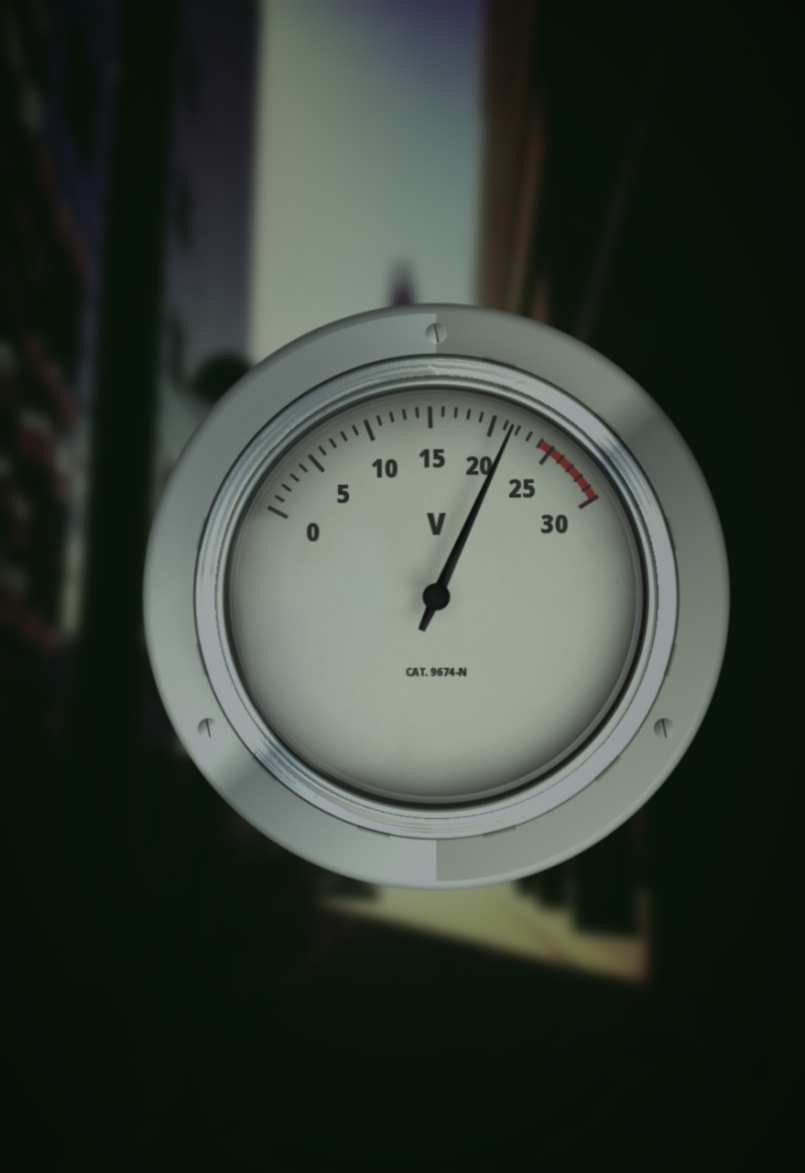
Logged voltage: 21.5 V
